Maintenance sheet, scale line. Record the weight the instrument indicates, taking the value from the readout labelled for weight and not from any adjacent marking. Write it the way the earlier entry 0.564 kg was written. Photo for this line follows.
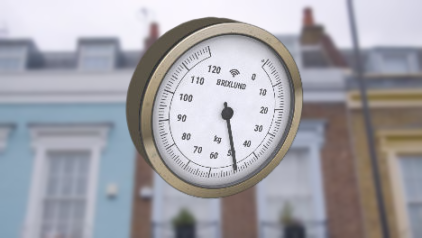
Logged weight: 50 kg
